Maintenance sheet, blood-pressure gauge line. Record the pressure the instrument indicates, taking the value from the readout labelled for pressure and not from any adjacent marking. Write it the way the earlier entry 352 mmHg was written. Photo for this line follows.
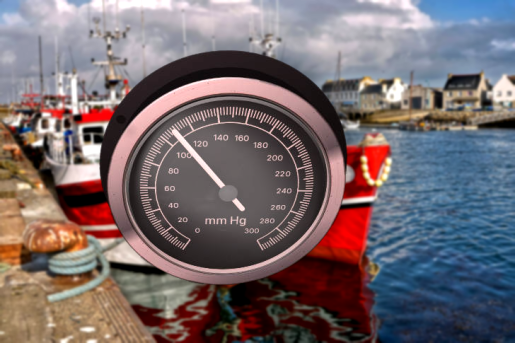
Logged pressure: 110 mmHg
